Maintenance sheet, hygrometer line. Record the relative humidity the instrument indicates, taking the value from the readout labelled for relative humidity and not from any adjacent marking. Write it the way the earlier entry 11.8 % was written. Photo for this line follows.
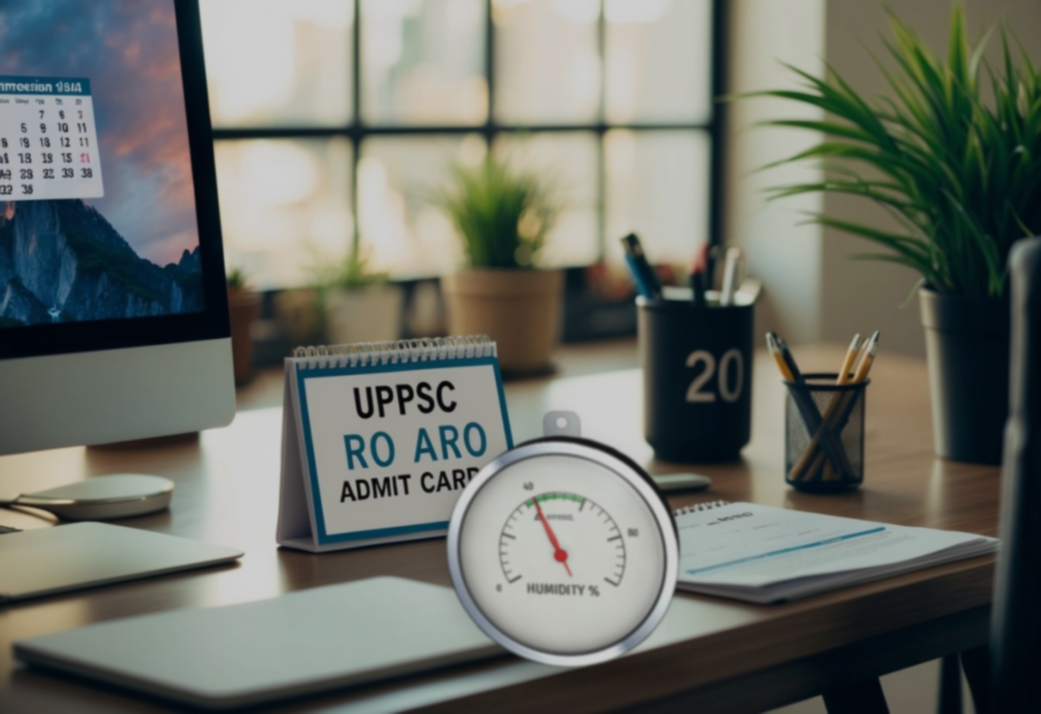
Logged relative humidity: 40 %
